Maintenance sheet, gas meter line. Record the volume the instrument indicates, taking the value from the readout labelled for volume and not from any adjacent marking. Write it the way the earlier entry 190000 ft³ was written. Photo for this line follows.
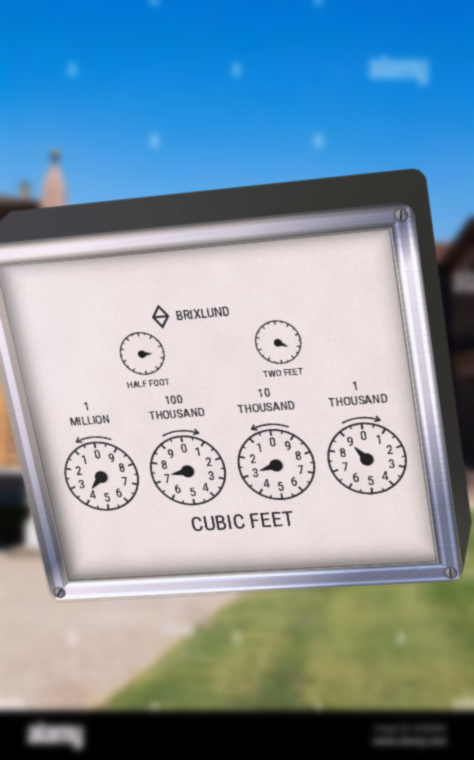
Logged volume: 372900 ft³
